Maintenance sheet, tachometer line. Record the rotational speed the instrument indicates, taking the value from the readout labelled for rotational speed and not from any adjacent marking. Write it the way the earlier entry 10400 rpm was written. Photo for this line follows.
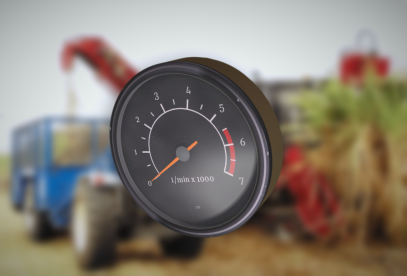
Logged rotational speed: 0 rpm
